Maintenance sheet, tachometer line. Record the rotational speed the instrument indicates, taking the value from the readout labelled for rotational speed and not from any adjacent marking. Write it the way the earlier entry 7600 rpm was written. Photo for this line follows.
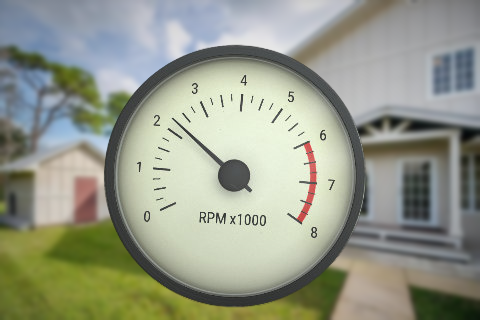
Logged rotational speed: 2250 rpm
